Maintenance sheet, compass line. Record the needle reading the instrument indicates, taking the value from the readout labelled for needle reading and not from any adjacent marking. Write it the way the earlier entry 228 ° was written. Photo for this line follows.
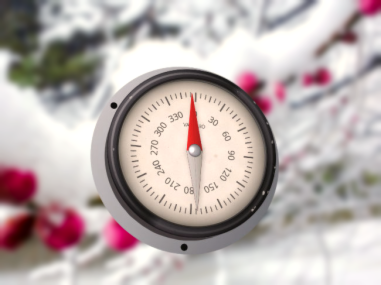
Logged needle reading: 355 °
